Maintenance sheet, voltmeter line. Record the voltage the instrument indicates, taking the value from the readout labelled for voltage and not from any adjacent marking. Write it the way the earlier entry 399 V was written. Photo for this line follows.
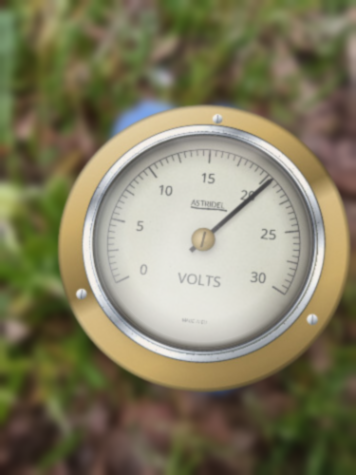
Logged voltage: 20.5 V
